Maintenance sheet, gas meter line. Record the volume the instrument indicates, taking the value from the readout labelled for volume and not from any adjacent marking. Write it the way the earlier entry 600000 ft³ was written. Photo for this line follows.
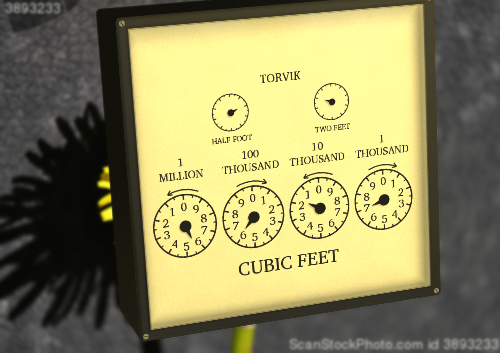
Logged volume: 561700 ft³
